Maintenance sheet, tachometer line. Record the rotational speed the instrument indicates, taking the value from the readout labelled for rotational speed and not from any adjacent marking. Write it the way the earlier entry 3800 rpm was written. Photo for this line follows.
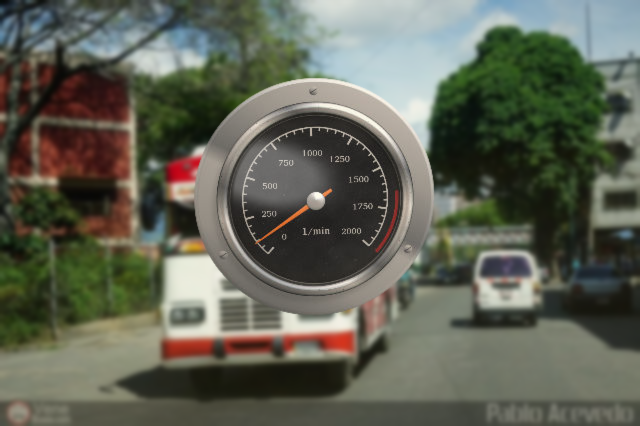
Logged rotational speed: 100 rpm
